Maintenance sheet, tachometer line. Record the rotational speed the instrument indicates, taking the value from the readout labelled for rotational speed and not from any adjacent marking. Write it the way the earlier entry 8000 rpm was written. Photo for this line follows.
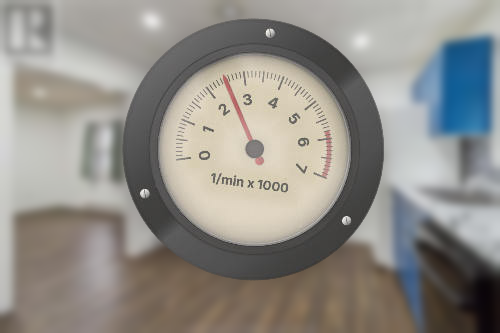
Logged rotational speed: 2500 rpm
